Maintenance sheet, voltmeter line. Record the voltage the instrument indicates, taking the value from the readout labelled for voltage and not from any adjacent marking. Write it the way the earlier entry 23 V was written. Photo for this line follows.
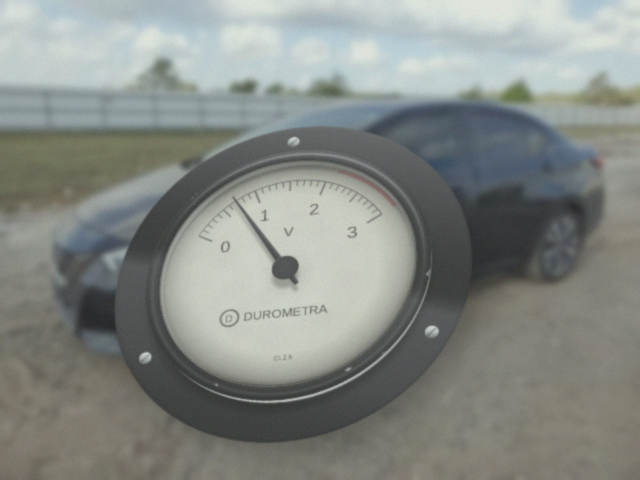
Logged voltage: 0.7 V
